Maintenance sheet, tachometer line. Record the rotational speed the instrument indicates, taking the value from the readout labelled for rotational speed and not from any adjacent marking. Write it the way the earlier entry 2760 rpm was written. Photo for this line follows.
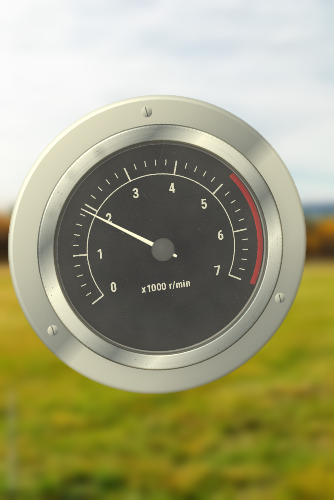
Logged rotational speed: 1900 rpm
